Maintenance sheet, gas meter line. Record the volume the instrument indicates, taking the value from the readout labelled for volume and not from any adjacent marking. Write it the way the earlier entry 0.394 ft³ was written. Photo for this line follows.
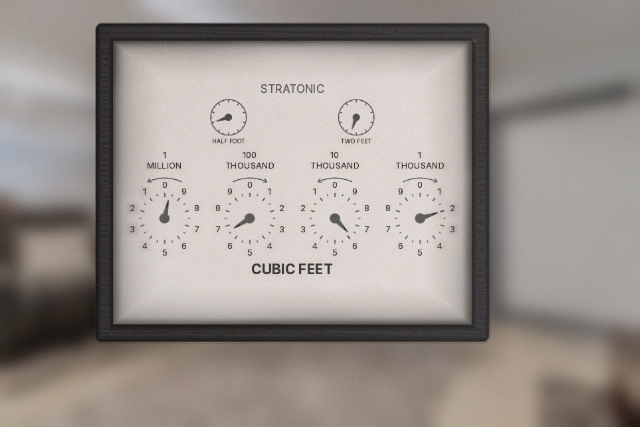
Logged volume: 966200 ft³
